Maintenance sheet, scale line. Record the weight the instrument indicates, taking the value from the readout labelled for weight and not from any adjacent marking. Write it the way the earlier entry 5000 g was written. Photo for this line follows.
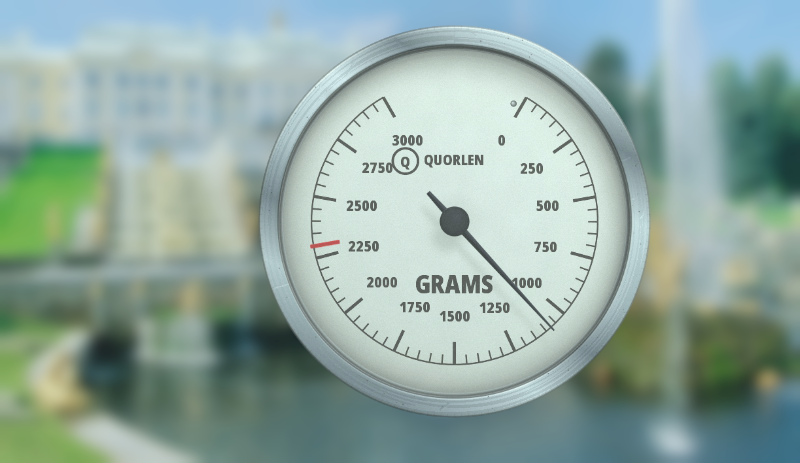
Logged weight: 1075 g
